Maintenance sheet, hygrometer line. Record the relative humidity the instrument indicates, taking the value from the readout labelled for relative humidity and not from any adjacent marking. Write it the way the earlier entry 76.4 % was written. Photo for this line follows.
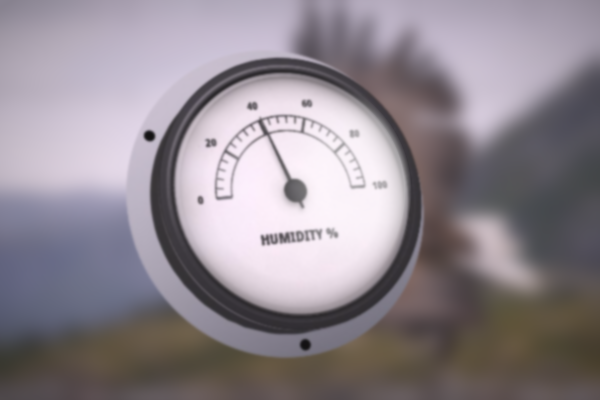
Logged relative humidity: 40 %
